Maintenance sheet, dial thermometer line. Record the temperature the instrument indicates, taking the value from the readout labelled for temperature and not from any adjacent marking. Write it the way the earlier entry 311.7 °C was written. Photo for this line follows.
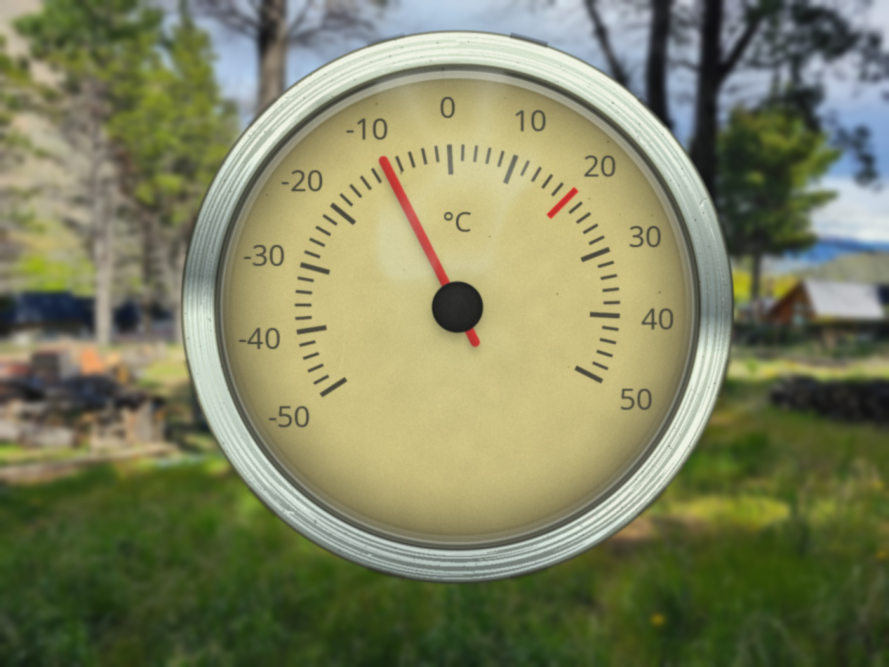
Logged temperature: -10 °C
